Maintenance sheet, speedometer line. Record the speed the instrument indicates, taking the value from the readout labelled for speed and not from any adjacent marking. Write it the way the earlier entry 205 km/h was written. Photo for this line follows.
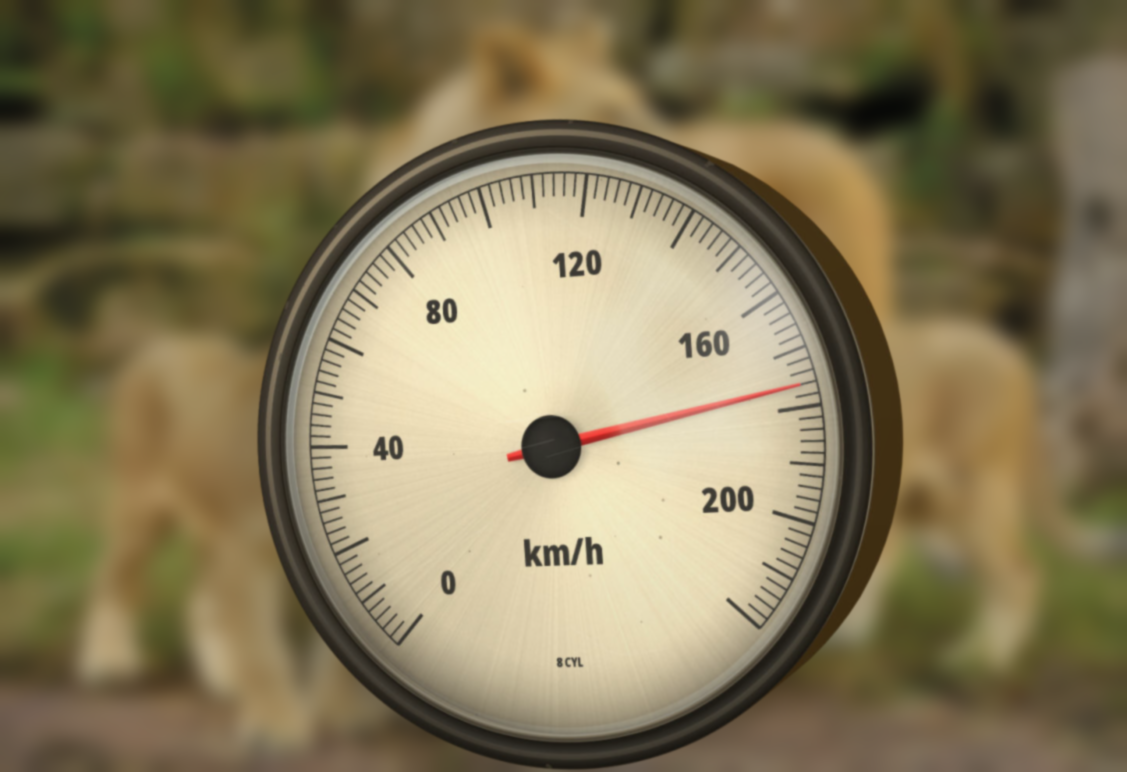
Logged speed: 176 km/h
